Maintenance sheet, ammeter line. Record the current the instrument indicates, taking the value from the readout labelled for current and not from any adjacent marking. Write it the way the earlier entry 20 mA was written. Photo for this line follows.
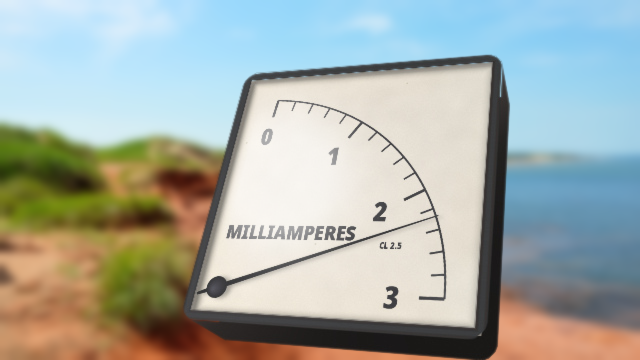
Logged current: 2.3 mA
